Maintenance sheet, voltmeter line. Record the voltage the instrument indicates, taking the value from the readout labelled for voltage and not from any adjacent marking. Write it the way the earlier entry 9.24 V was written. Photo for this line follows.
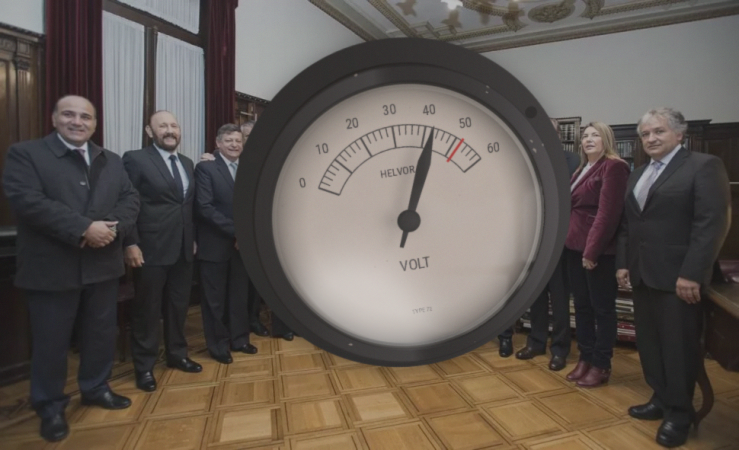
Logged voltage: 42 V
